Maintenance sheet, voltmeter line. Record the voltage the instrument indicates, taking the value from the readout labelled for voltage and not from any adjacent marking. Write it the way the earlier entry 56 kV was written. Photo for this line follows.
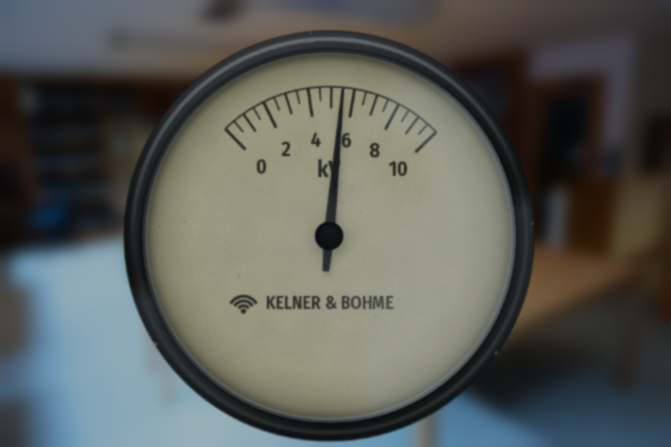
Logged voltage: 5.5 kV
